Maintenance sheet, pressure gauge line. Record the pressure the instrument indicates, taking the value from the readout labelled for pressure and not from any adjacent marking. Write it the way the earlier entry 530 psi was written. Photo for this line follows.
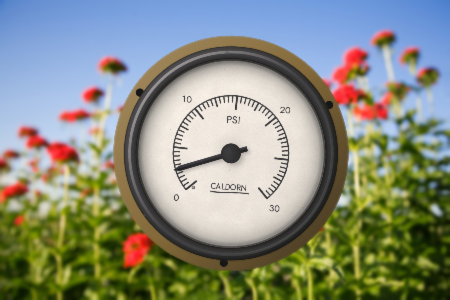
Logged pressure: 2.5 psi
